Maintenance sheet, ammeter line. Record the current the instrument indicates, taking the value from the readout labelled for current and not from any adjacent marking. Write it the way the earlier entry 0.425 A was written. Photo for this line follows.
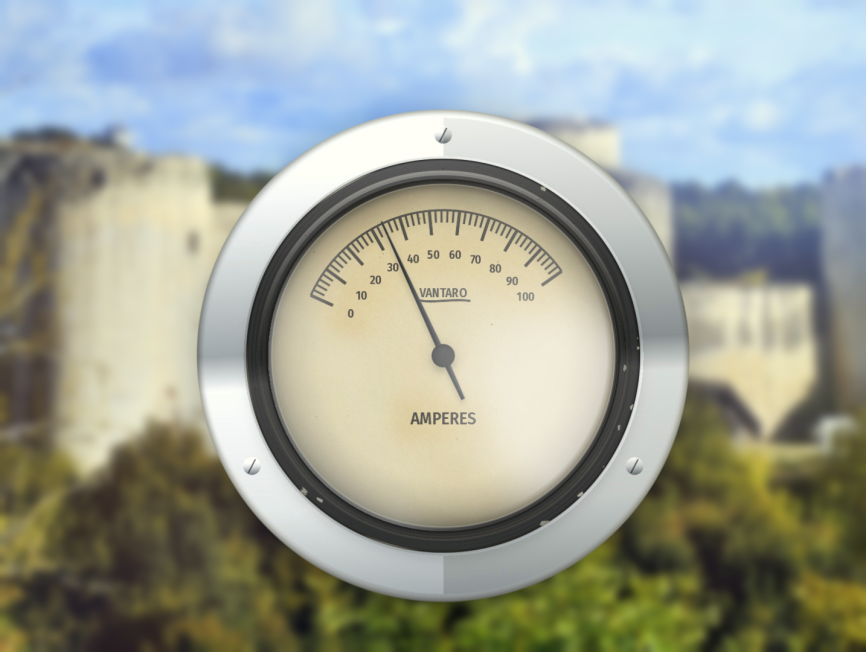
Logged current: 34 A
